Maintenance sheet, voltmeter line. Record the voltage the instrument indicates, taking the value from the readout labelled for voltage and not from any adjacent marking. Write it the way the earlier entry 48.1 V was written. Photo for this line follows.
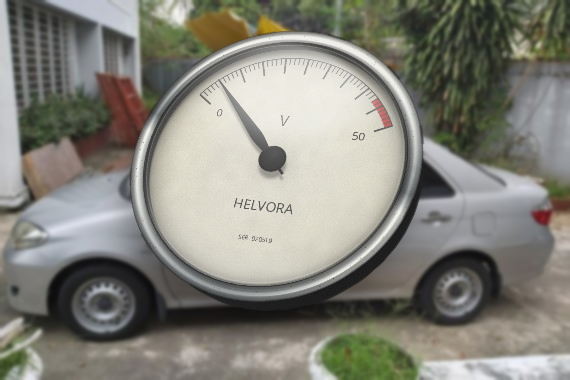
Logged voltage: 5 V
